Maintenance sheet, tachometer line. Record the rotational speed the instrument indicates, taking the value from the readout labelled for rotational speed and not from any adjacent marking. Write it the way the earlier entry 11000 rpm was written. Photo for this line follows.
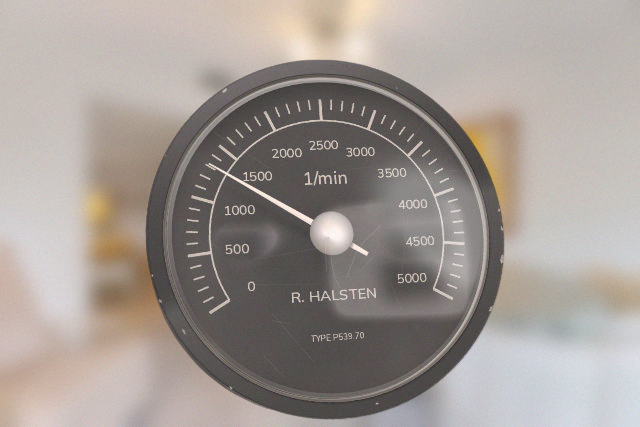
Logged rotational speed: 1300 rpm
